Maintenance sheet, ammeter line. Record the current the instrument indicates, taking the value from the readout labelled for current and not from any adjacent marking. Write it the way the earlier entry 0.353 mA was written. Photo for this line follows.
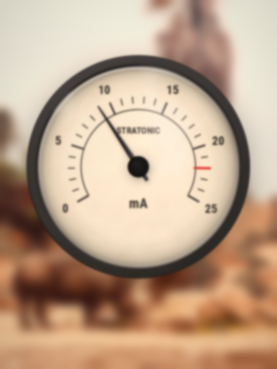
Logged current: 9 mA
